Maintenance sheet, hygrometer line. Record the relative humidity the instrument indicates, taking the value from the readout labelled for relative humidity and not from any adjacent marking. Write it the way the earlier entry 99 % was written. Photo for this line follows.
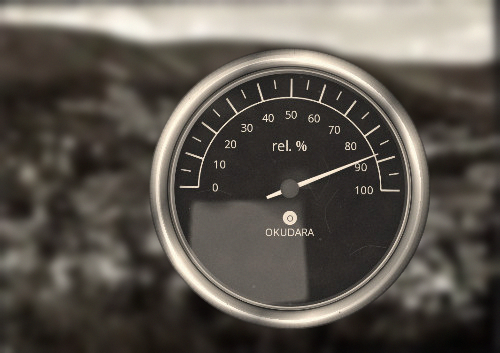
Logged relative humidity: 87.5 %
